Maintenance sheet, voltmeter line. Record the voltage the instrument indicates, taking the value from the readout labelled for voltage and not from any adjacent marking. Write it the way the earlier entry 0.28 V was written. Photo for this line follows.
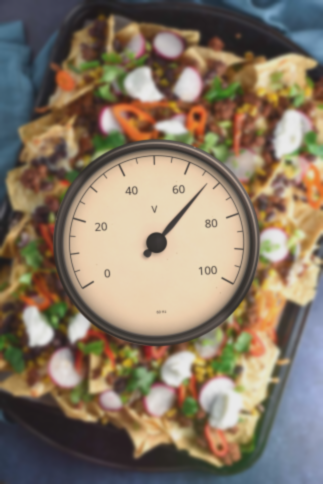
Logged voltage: 67.5 V
